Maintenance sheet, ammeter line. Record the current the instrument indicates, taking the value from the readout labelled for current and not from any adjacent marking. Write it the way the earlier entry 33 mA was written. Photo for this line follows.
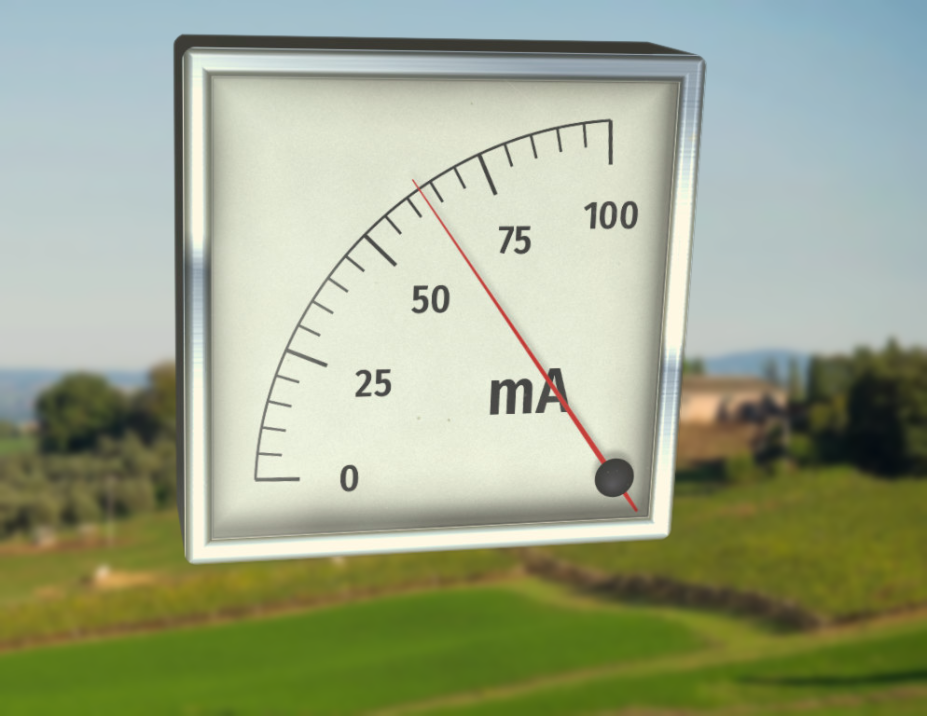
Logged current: 62.5 mA
